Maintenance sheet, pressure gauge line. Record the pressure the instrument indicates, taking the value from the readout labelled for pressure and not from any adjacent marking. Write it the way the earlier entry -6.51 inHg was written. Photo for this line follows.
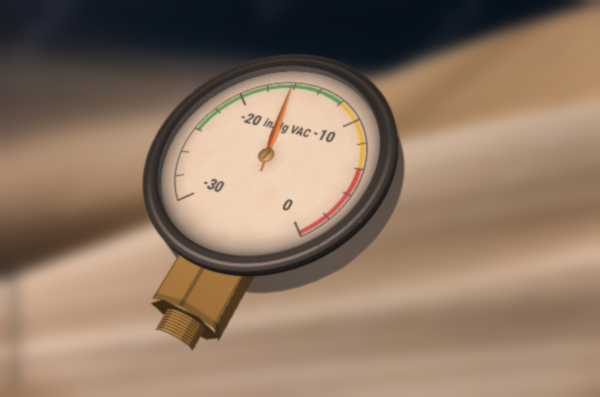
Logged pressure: -16 inHg
